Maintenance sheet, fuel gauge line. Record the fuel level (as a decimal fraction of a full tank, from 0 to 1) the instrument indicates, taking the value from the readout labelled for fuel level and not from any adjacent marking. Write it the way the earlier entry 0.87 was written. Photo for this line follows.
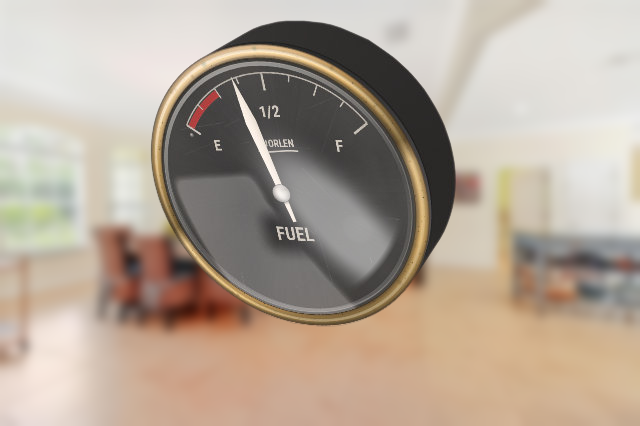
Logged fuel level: 0.375
